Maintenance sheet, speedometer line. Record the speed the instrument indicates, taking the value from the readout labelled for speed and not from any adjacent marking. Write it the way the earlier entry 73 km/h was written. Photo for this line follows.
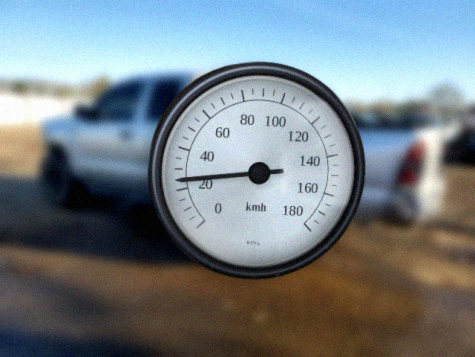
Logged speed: 25 km/h
